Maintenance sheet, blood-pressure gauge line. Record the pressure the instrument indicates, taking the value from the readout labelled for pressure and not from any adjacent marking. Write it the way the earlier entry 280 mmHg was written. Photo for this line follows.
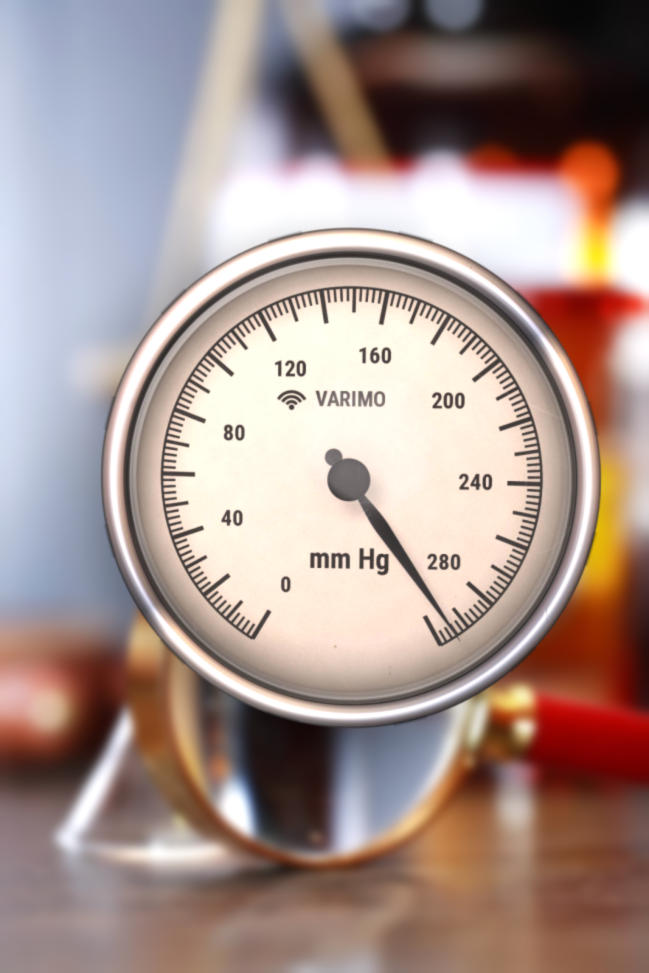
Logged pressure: 294 mmHg
